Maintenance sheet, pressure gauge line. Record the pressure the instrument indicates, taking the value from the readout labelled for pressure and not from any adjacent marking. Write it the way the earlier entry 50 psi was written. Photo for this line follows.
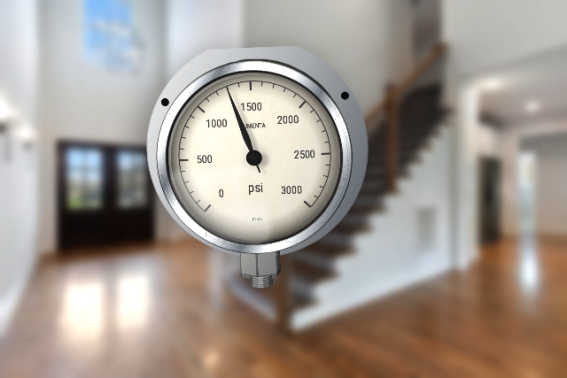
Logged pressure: 1300 psi
